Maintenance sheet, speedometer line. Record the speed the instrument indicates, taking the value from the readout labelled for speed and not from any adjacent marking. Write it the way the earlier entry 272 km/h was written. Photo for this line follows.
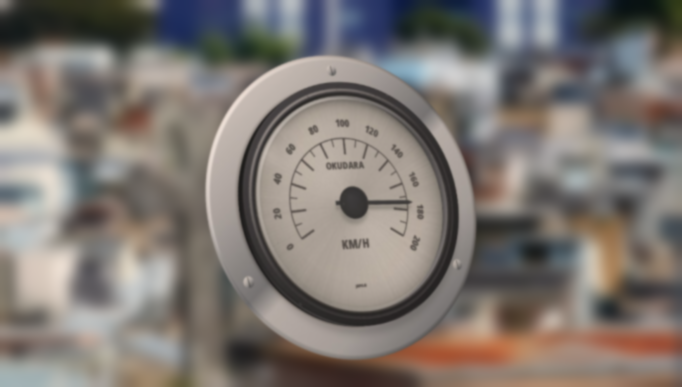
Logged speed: 175 km/h
